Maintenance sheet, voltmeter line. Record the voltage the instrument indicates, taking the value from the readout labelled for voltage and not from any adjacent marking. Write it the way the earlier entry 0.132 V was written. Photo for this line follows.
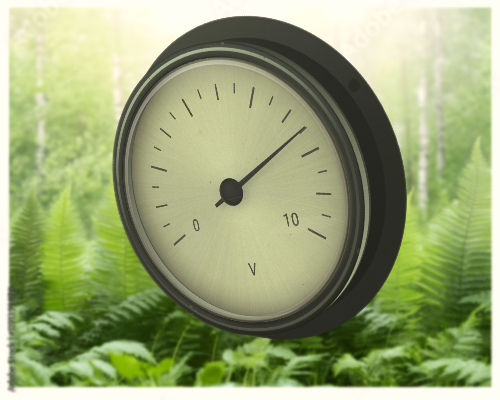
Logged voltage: 7.5 V
